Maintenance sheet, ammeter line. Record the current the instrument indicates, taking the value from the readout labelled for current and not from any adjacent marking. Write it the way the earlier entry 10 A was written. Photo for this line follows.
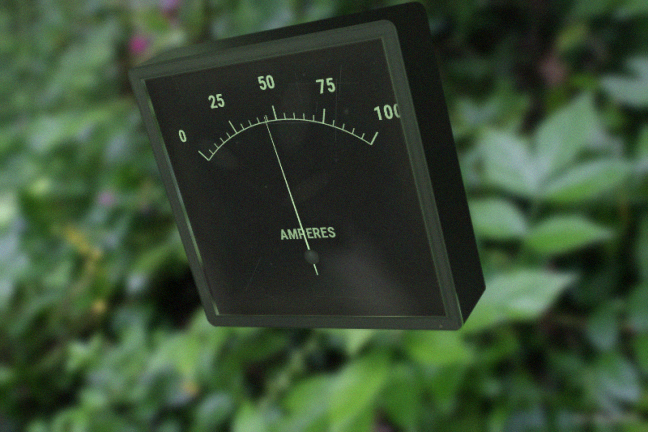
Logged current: 45 A
